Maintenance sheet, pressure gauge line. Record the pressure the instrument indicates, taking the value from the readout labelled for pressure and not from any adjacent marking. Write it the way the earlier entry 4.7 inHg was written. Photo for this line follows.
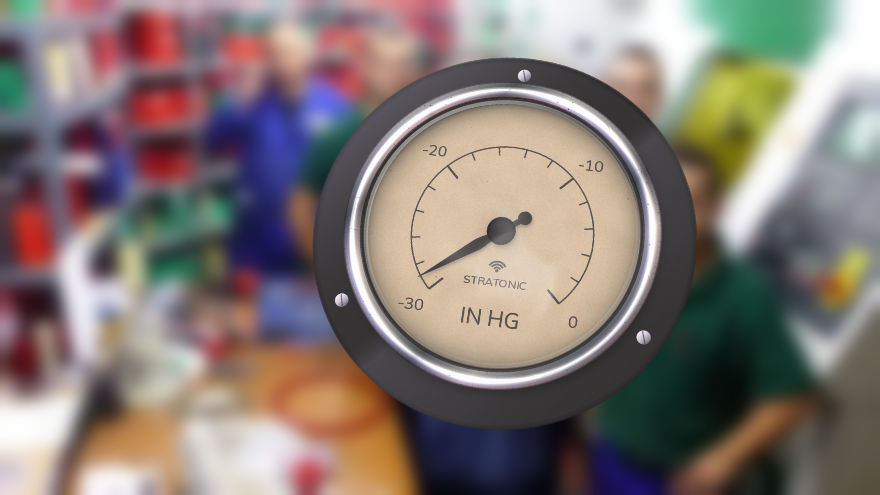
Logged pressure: -29 inHg
